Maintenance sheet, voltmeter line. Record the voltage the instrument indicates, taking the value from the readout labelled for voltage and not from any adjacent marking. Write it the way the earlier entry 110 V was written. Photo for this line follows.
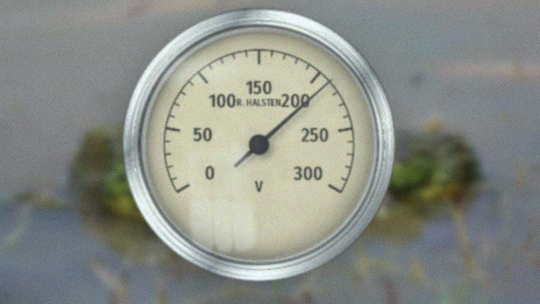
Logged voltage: 210 V
